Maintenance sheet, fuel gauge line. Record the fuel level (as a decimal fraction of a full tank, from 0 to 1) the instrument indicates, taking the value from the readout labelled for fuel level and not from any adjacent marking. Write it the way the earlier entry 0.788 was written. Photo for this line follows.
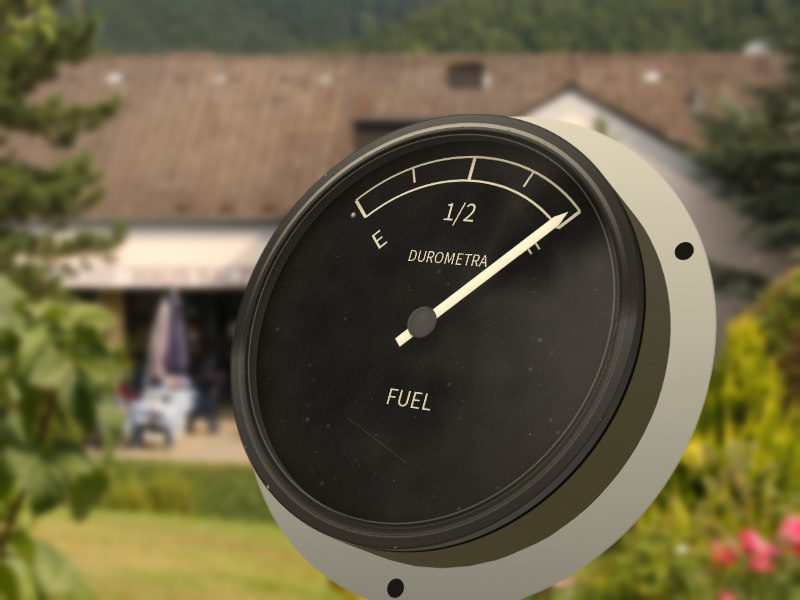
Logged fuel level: 1
